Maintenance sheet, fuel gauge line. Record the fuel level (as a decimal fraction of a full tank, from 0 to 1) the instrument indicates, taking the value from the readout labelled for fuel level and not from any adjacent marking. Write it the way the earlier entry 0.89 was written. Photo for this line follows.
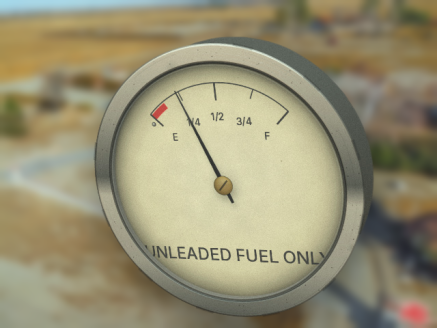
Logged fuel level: 0.25
